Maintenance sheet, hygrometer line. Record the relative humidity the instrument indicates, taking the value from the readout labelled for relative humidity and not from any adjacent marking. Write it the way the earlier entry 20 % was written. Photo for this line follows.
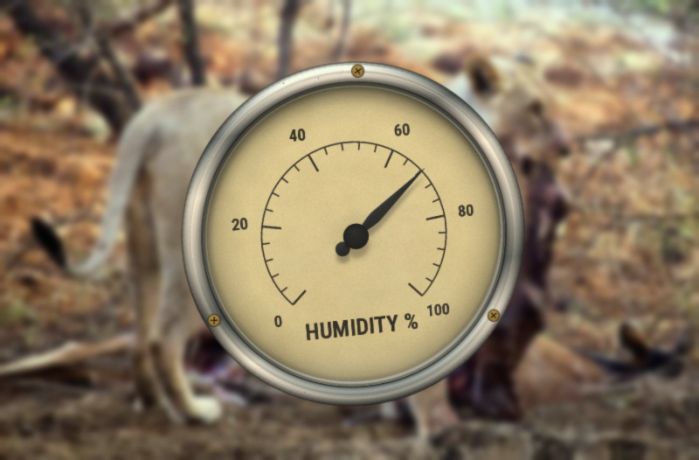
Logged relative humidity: 68 %
